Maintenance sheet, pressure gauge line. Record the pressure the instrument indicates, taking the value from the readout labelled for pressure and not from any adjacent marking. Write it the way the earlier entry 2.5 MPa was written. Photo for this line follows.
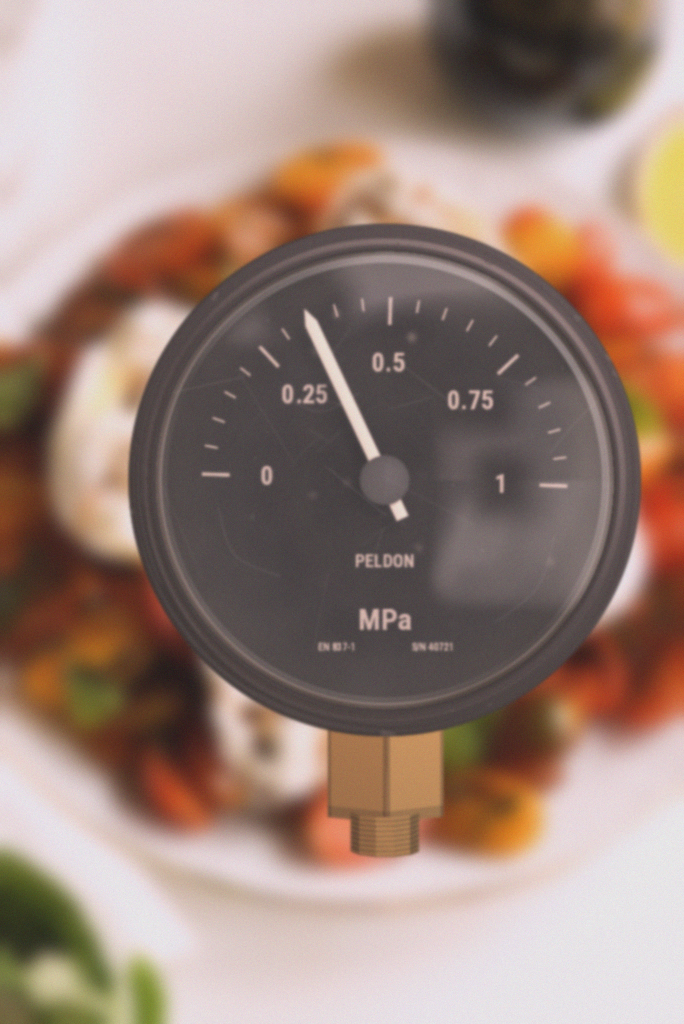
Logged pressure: 0.35 MPa
